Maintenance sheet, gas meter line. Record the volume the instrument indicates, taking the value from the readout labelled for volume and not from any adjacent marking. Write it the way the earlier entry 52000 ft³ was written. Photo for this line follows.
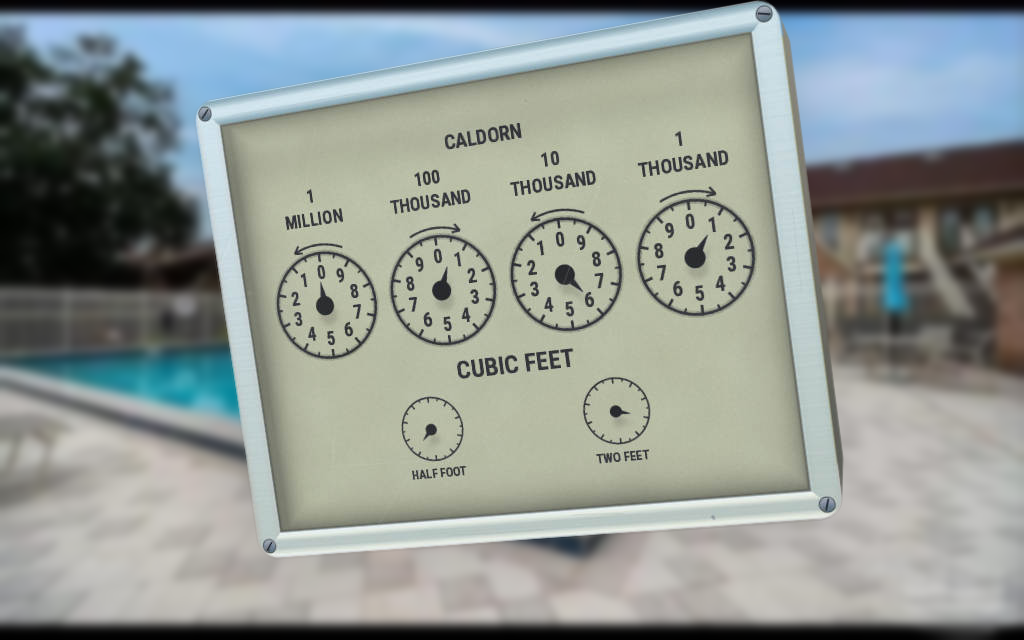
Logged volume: 6100 ft³
